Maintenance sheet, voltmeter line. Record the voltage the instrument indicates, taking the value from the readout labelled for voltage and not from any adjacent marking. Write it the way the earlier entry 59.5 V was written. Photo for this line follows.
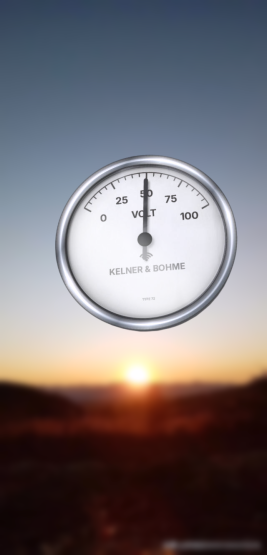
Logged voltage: 50 V
